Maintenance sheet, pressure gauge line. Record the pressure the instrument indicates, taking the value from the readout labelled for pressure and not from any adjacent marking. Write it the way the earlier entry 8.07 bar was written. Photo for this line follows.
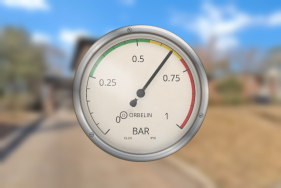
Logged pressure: 0.65 bar
